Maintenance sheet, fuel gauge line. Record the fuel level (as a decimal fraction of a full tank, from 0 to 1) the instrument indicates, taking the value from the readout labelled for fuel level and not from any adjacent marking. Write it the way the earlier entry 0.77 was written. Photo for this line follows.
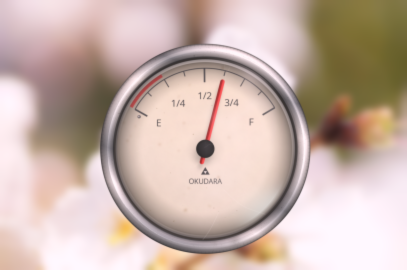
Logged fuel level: 0.625
